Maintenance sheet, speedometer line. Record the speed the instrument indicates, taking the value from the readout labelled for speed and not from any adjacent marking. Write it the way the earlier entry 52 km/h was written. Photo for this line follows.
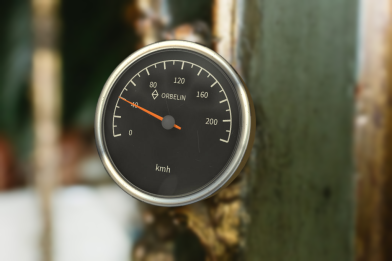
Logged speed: 40 km/h
